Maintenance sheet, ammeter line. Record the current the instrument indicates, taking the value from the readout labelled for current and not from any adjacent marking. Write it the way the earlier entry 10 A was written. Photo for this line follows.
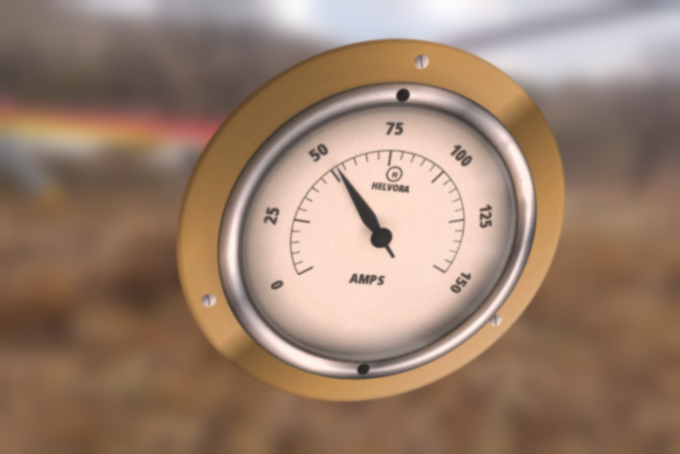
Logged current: 52.5 A
